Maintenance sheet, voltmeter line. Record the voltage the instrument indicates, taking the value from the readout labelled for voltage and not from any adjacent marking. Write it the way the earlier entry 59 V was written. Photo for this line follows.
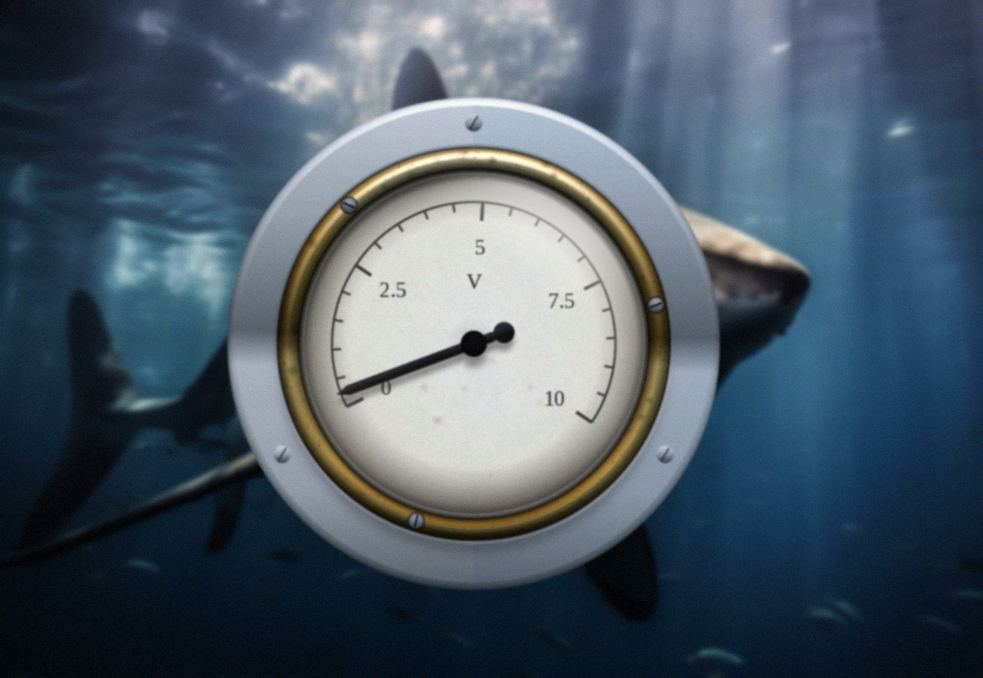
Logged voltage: 0.25 V
